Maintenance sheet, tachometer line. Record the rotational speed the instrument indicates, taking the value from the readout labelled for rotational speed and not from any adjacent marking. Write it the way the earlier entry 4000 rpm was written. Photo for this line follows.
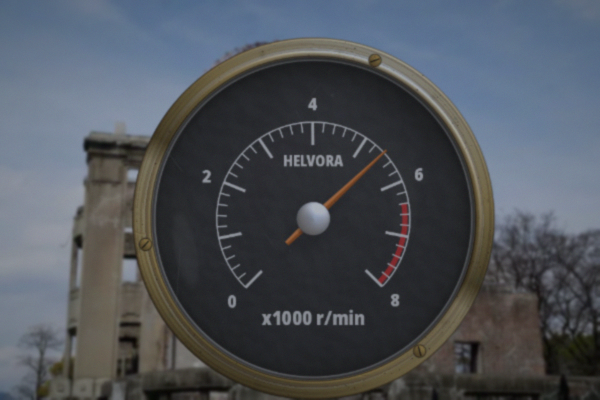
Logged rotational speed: 5400 rpm
